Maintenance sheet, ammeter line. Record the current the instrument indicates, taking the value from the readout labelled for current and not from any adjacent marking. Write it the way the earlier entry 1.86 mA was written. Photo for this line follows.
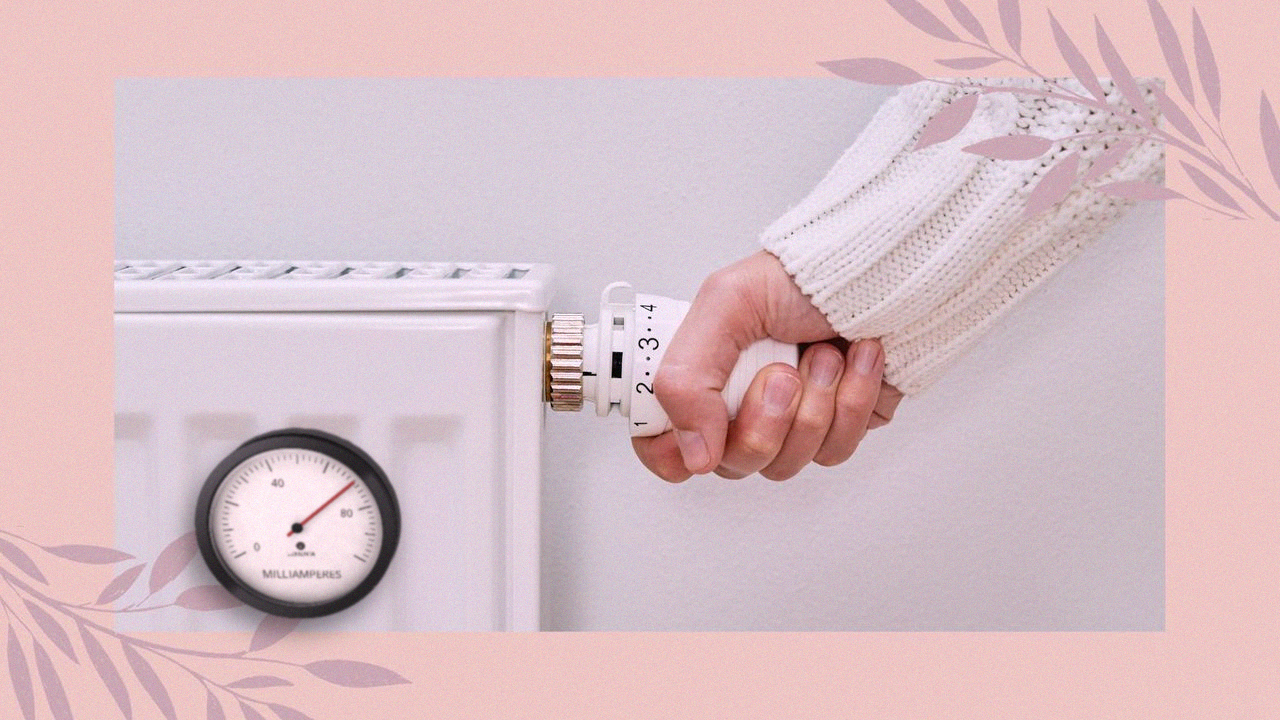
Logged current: 70 mA
